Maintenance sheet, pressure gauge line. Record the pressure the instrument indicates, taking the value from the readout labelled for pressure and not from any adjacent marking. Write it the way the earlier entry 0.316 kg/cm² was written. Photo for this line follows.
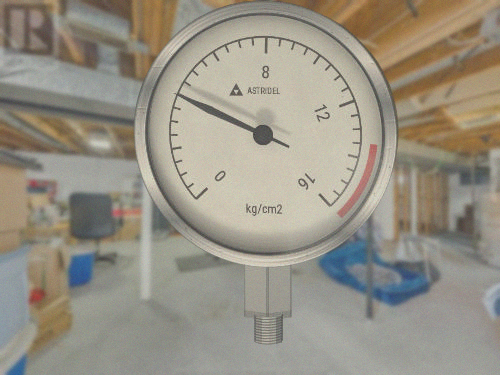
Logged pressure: 4 kg/cm²
